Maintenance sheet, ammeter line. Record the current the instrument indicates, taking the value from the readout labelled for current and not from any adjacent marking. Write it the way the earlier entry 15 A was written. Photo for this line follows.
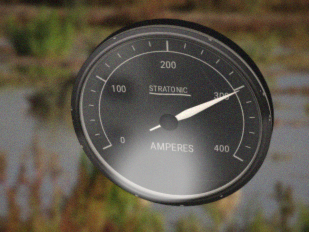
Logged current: 300 A
